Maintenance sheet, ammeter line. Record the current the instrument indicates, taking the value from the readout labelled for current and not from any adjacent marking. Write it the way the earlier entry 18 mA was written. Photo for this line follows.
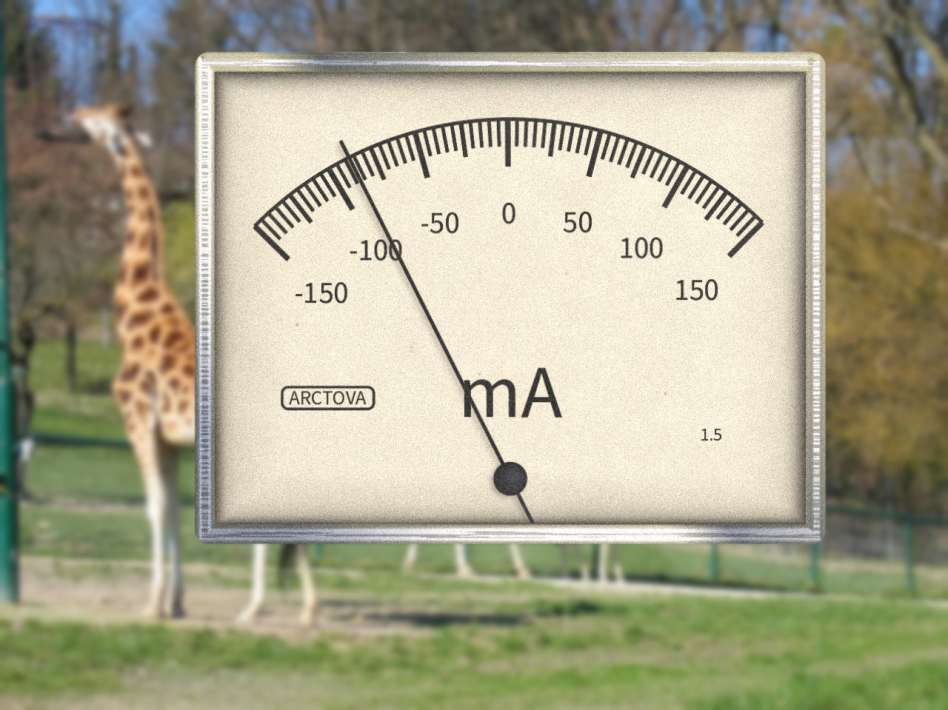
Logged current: -87.5 mA
